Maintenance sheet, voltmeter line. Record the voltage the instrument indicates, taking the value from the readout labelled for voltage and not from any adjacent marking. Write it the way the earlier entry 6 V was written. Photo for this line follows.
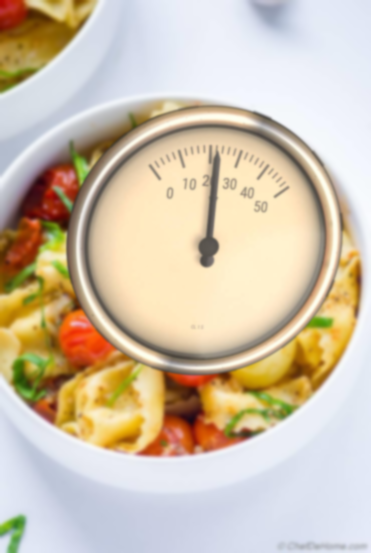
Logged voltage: 22 V
